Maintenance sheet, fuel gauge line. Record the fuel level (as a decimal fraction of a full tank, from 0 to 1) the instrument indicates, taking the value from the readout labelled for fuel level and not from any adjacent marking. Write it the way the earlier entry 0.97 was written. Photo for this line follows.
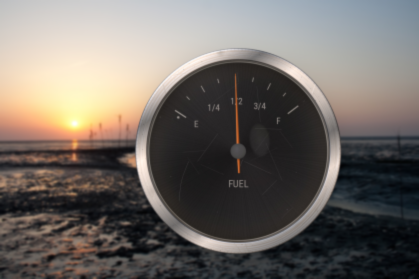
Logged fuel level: 0.5
